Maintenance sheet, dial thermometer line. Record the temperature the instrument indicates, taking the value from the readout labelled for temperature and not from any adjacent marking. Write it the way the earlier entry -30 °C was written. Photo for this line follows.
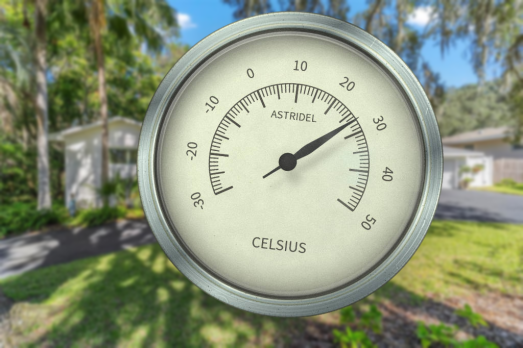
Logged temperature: 27 °C
